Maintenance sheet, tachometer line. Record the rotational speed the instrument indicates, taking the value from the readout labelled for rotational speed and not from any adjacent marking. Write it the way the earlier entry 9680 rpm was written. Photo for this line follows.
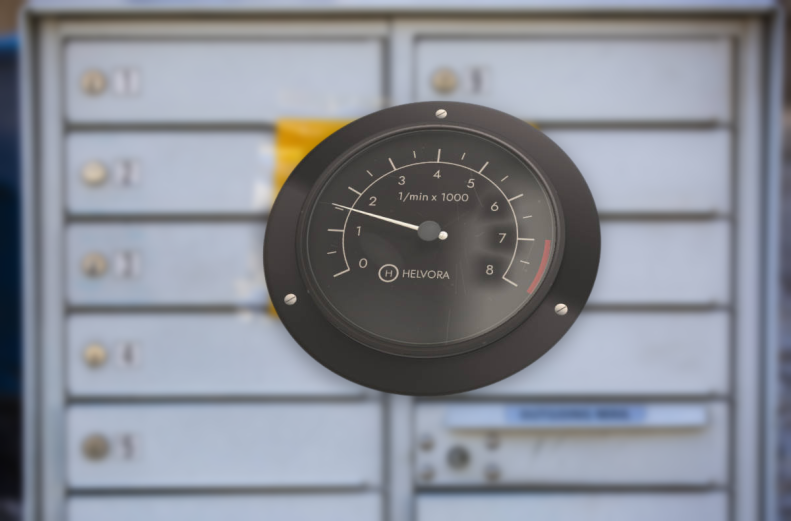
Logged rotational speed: 1500 rpm
